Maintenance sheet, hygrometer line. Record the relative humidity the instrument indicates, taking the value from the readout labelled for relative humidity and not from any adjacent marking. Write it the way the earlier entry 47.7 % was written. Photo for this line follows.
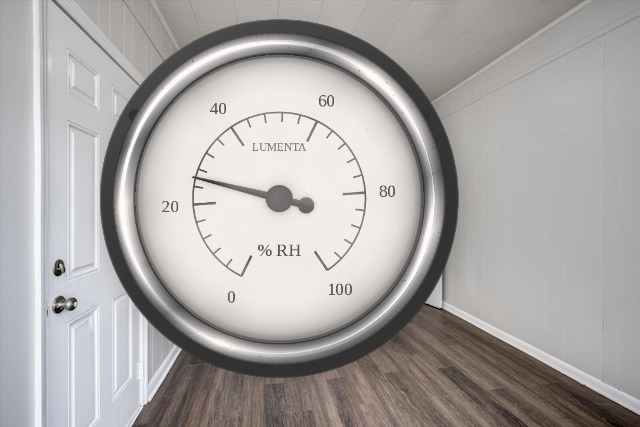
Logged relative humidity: 26 %
